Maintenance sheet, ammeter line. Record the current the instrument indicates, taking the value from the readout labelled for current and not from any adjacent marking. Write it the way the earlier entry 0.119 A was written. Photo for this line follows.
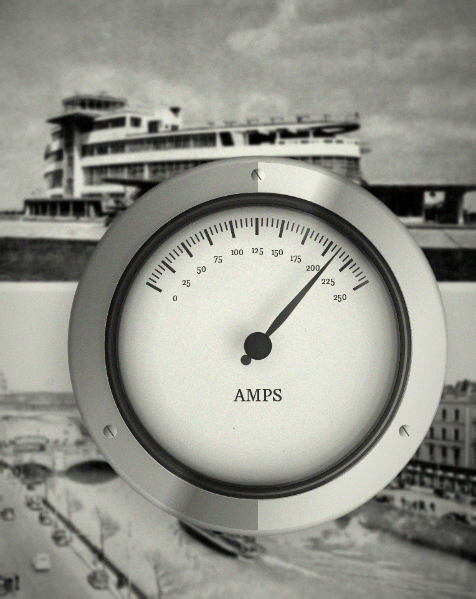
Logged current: 210 A
